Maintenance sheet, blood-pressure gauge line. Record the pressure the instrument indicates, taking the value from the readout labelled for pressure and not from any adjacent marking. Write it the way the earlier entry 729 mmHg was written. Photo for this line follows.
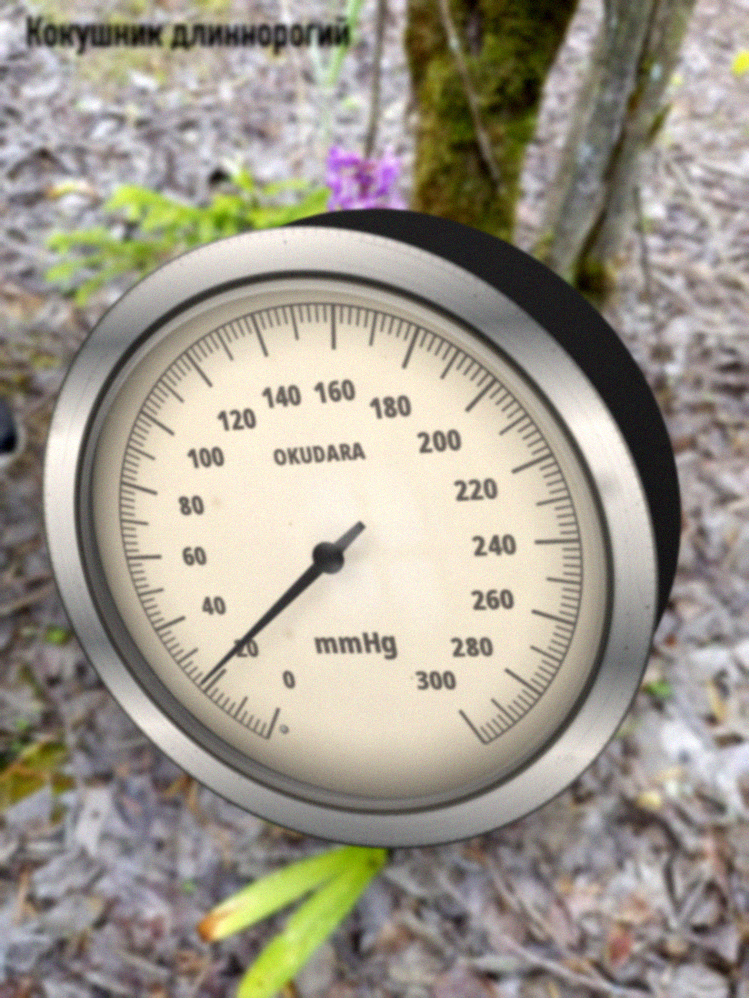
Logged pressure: 22 mmHg
